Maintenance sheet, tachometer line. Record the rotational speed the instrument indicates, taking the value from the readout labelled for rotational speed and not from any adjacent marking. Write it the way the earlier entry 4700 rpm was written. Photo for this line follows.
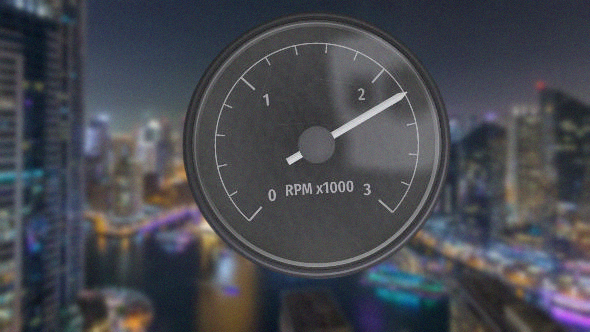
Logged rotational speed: 2200 rpm
